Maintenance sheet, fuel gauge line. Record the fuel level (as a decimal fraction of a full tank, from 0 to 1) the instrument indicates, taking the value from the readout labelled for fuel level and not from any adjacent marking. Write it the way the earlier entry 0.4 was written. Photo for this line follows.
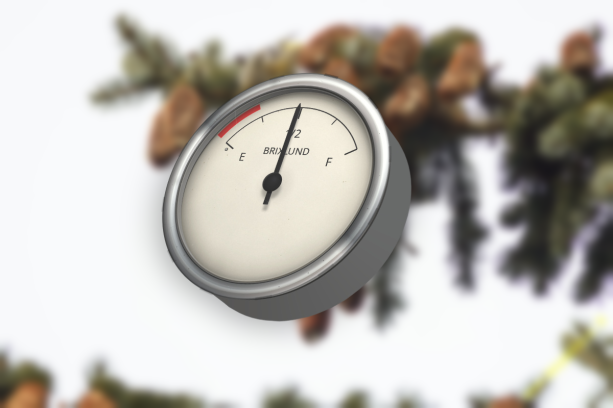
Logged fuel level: 0.5
